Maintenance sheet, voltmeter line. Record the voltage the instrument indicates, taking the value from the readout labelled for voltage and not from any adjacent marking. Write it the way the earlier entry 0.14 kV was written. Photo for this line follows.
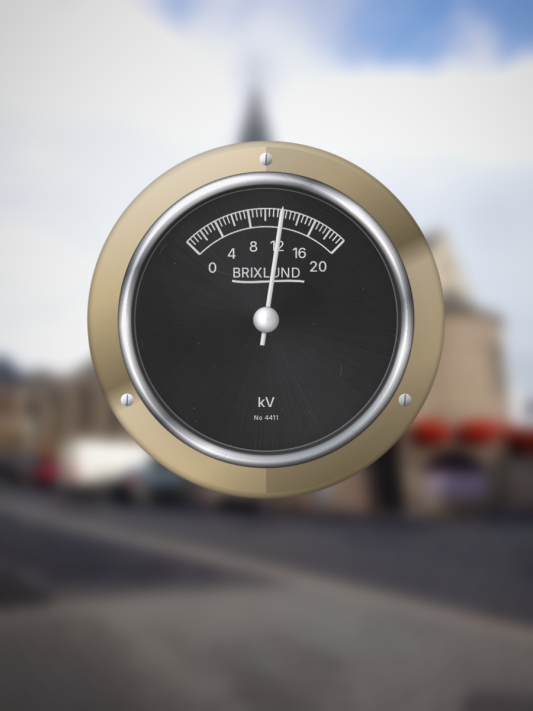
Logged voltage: 12 kV
